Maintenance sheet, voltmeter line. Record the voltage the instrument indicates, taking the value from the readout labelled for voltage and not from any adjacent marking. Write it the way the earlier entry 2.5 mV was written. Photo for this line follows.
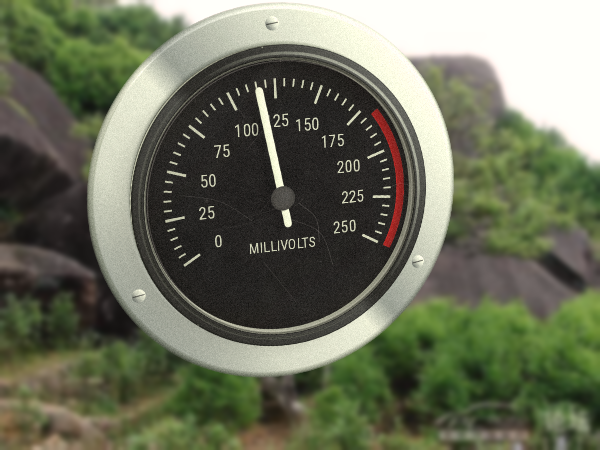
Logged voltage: 115 mV
